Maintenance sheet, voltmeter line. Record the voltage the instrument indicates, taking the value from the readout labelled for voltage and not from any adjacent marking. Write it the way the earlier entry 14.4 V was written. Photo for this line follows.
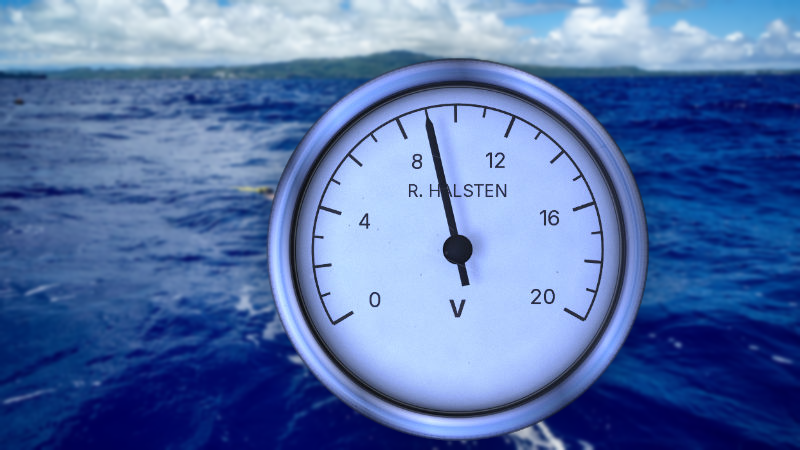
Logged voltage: 9 V
